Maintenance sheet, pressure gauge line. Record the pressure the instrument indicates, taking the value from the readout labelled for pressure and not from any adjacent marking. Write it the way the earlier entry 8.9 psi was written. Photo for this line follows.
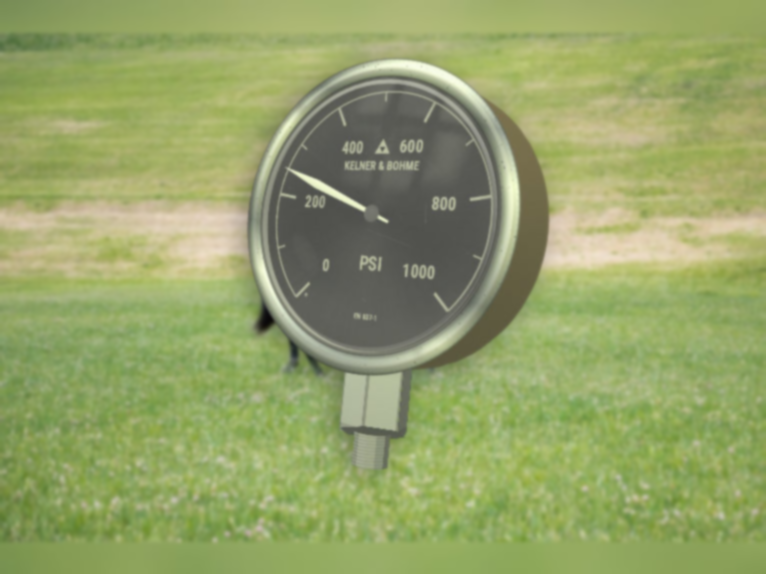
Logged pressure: 250 psi
